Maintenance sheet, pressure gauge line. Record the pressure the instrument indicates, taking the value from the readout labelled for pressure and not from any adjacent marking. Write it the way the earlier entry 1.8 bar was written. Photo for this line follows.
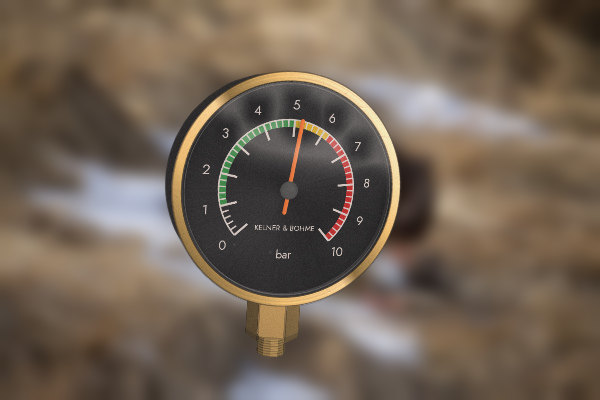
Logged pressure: 5.2 bar
